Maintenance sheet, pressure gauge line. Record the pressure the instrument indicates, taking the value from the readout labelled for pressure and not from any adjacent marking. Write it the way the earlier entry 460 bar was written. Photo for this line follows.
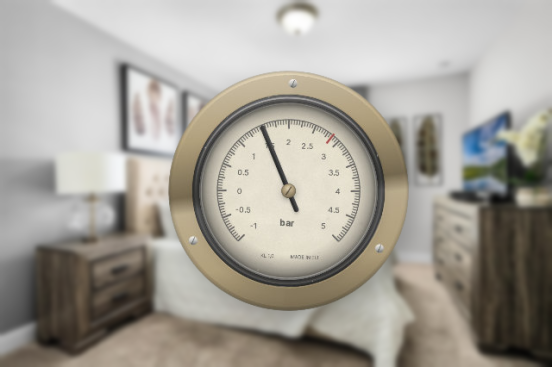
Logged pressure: 1.5 bar
